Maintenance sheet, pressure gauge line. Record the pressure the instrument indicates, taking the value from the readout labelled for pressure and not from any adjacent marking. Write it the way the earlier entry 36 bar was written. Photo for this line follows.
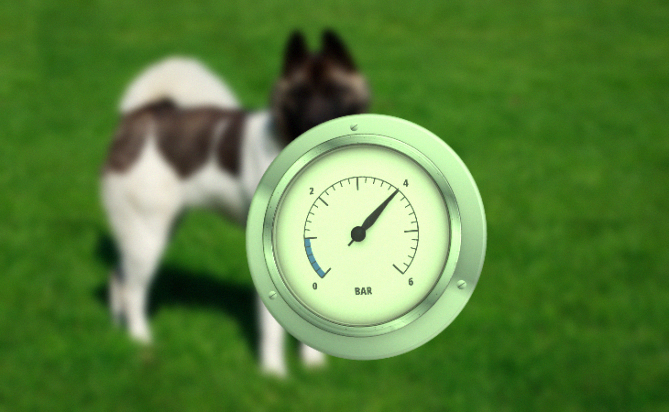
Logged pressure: 4 bar
